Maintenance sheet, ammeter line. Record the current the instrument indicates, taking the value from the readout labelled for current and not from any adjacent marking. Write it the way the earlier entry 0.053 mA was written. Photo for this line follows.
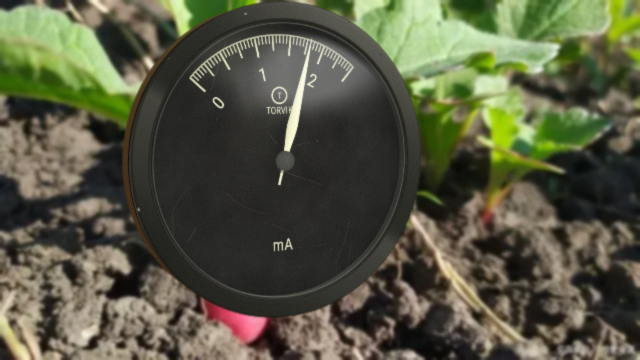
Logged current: 1.75 mA
